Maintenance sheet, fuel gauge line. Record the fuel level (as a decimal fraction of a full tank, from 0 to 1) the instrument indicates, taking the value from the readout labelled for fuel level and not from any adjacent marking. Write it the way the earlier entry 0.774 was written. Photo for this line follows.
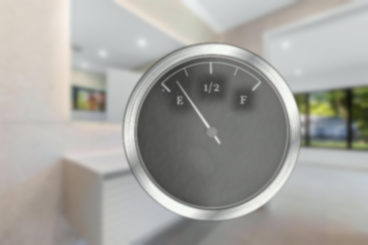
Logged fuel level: 0.125
